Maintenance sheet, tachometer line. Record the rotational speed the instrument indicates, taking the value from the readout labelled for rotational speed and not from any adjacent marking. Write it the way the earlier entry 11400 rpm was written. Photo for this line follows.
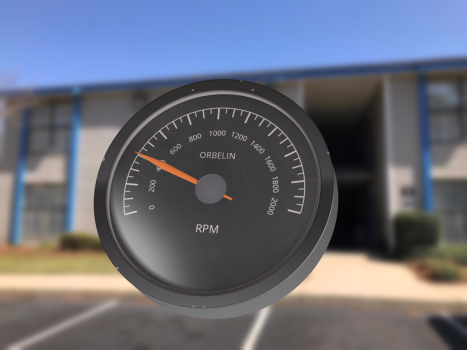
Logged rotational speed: 400 rpm
